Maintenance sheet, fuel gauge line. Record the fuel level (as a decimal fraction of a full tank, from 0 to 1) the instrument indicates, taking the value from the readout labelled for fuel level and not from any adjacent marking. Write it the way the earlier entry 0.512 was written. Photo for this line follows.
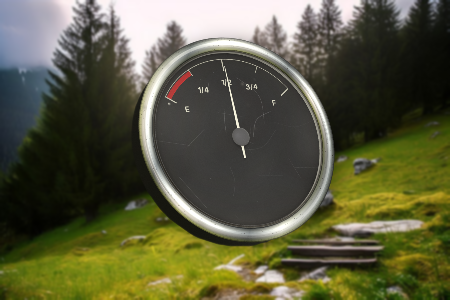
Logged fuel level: 0.5
